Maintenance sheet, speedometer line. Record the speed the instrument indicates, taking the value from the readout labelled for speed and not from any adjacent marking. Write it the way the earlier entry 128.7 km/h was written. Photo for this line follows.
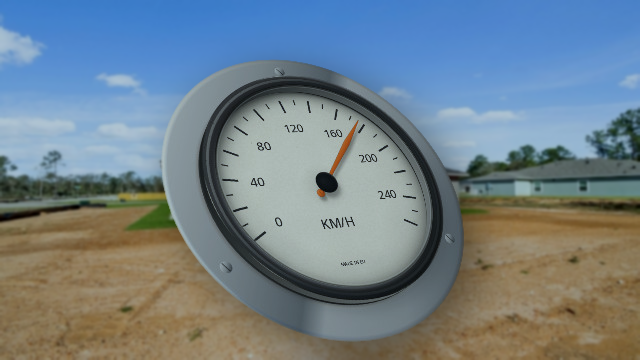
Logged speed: 175 km/h
